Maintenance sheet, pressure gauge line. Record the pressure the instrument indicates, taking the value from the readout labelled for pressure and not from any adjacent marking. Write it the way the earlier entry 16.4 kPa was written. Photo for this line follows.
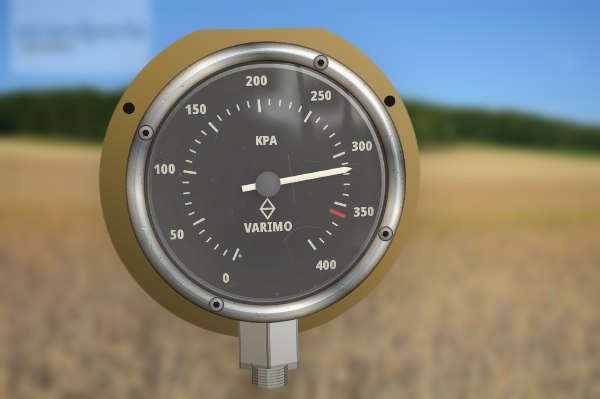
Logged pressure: 315 kPa
